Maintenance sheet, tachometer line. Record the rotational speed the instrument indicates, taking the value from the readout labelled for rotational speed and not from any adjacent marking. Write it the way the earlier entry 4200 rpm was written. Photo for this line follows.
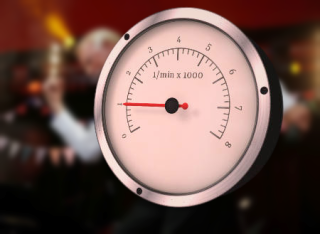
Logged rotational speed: 1000 rpm
